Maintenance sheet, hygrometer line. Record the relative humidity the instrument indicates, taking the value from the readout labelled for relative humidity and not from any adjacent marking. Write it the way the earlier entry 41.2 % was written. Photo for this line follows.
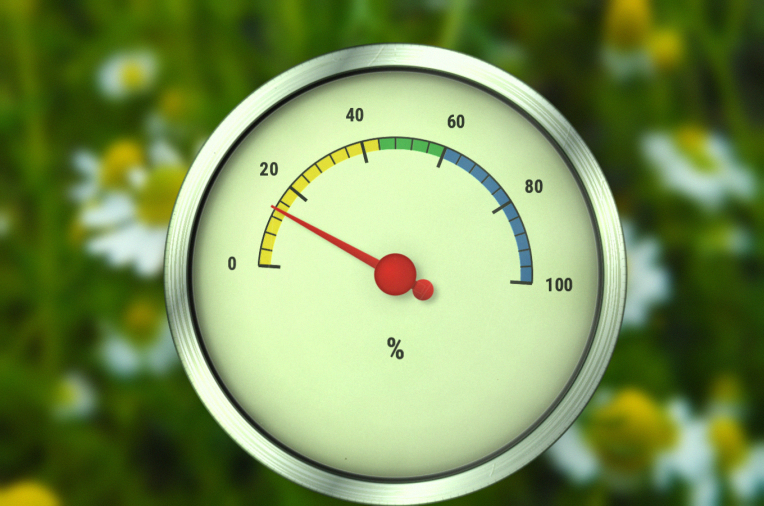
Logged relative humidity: 14 %
